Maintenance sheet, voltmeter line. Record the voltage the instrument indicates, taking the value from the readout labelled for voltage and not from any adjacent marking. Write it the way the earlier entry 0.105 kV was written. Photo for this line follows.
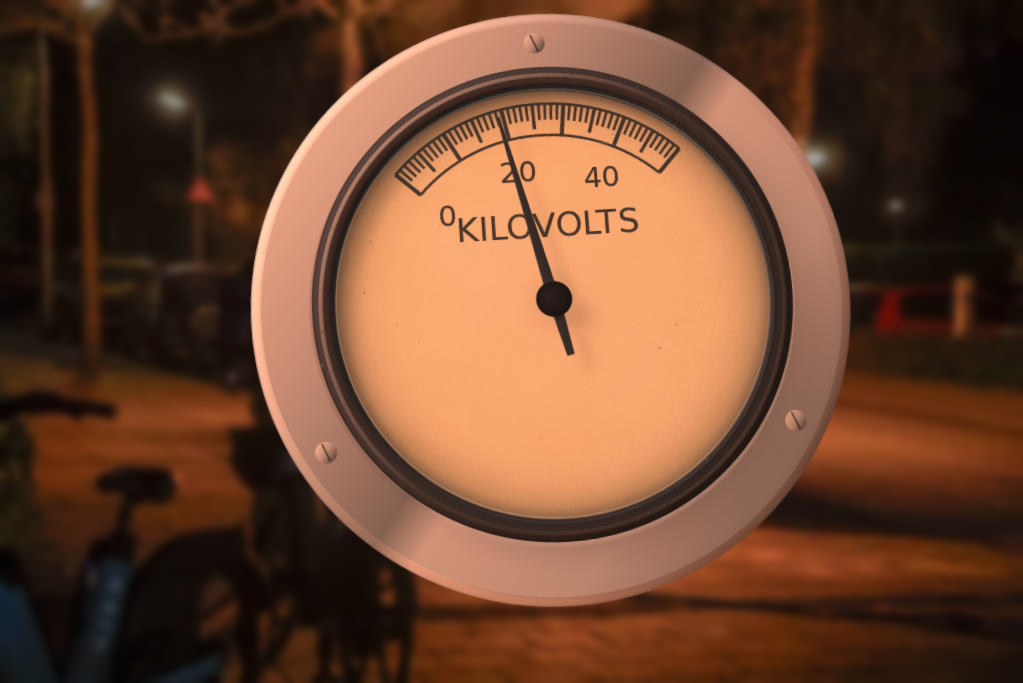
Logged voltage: 19 kV
